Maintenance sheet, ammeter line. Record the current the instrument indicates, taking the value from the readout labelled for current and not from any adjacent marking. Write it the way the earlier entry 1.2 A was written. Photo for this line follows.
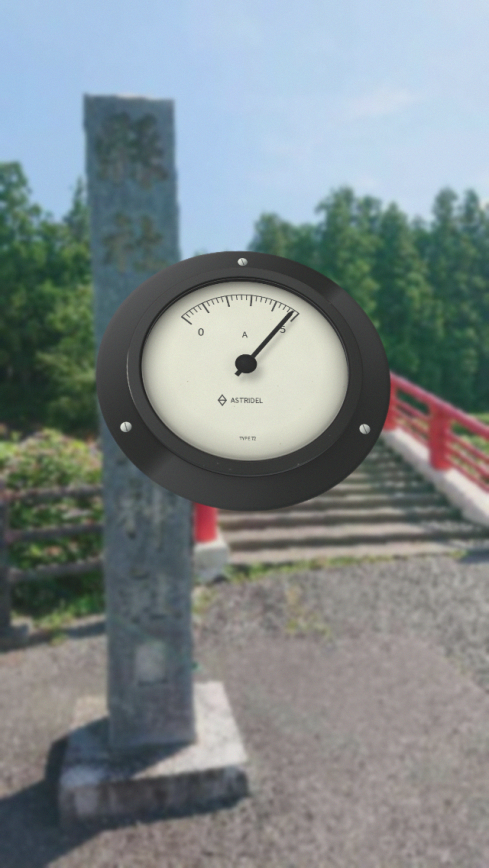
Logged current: 4.8 A
